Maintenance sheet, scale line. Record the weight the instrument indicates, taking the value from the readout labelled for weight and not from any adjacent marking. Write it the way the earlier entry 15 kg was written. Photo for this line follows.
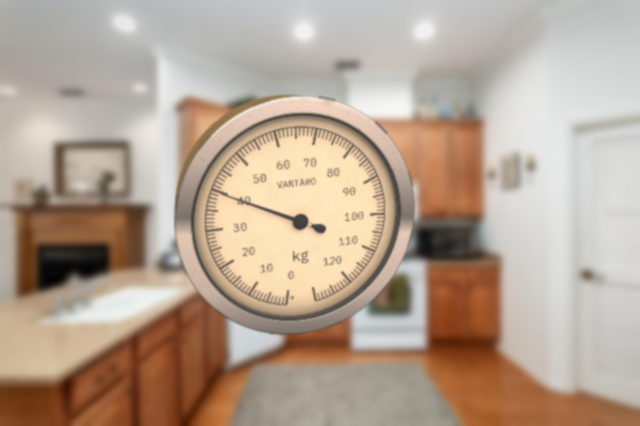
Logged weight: 40 kg
